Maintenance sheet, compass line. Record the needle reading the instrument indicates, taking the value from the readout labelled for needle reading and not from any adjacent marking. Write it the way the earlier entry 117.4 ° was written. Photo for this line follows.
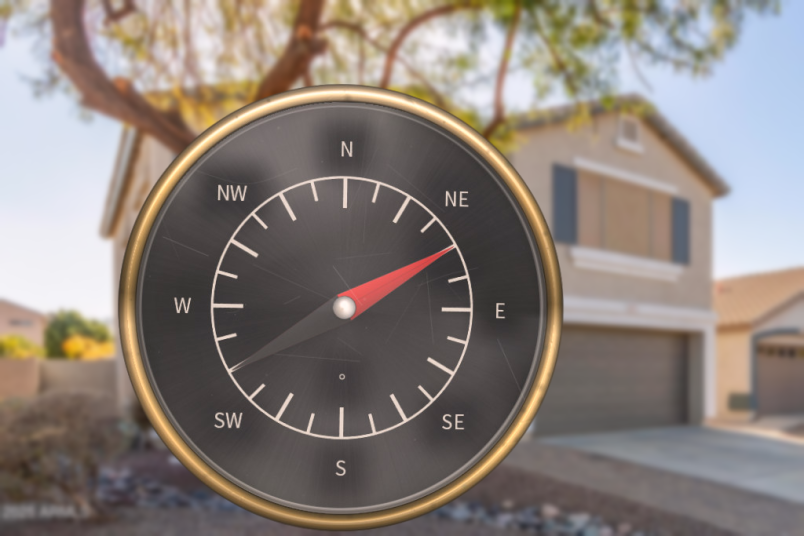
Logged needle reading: 60 °
